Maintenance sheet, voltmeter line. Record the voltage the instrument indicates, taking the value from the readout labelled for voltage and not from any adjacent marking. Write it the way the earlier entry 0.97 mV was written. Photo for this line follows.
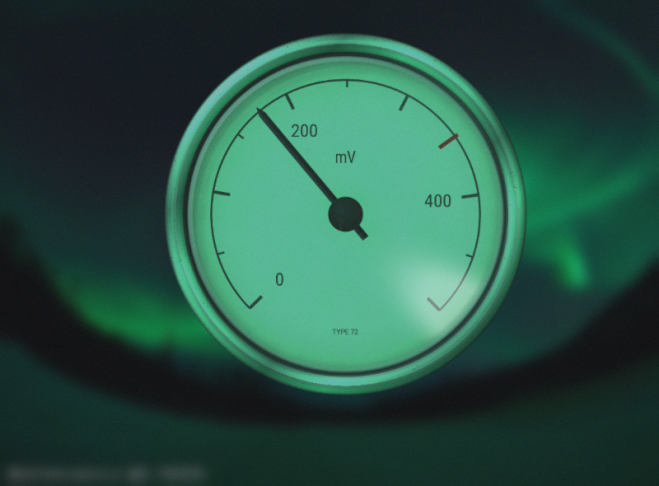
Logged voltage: 175 mV
